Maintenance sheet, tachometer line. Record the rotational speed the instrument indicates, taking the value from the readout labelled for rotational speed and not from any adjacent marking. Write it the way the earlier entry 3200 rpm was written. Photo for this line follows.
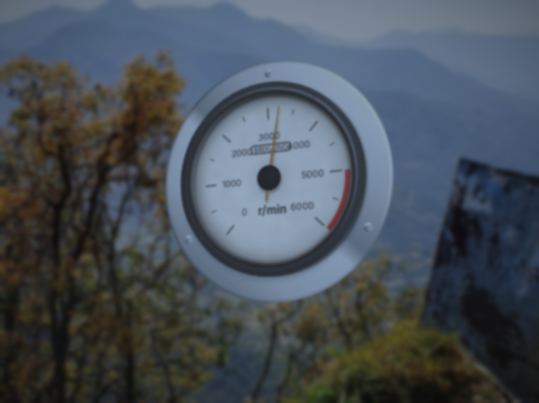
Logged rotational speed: 3250 rpm
